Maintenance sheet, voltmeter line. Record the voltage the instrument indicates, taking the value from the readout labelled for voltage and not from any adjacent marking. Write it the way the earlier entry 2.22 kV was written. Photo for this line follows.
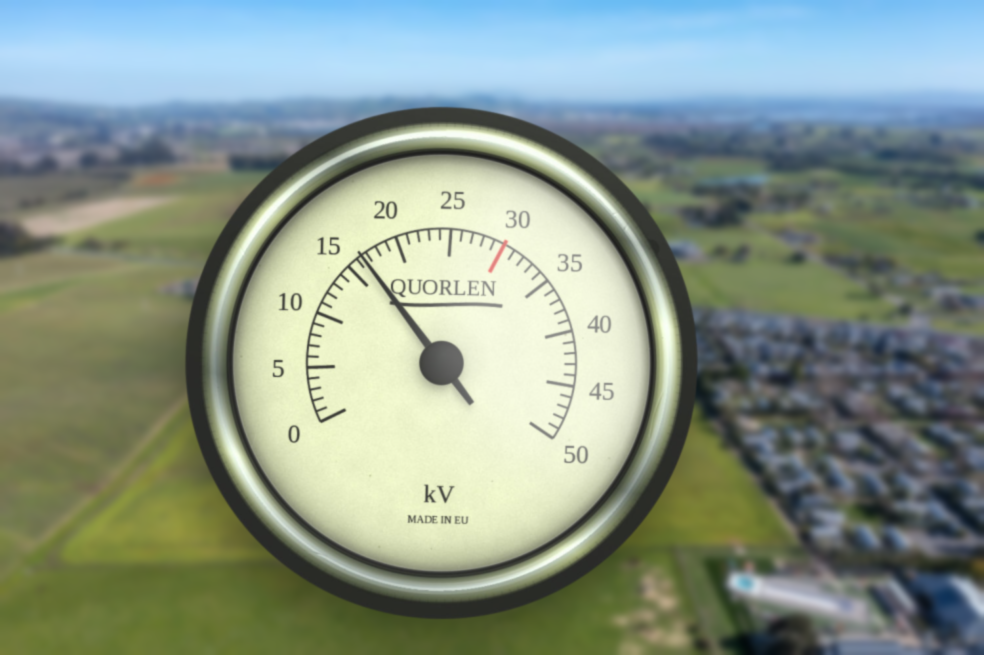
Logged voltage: 16.5 kV
